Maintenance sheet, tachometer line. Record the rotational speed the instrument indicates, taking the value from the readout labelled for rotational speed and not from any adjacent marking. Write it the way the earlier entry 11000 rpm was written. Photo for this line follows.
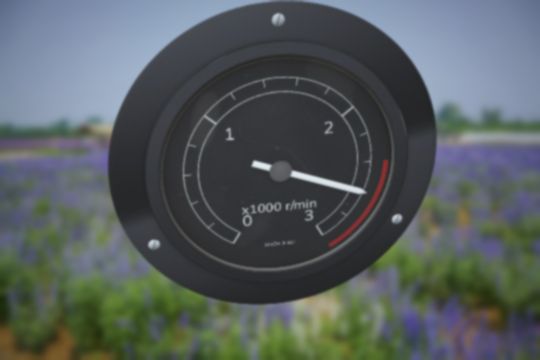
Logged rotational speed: 2600 rpm
